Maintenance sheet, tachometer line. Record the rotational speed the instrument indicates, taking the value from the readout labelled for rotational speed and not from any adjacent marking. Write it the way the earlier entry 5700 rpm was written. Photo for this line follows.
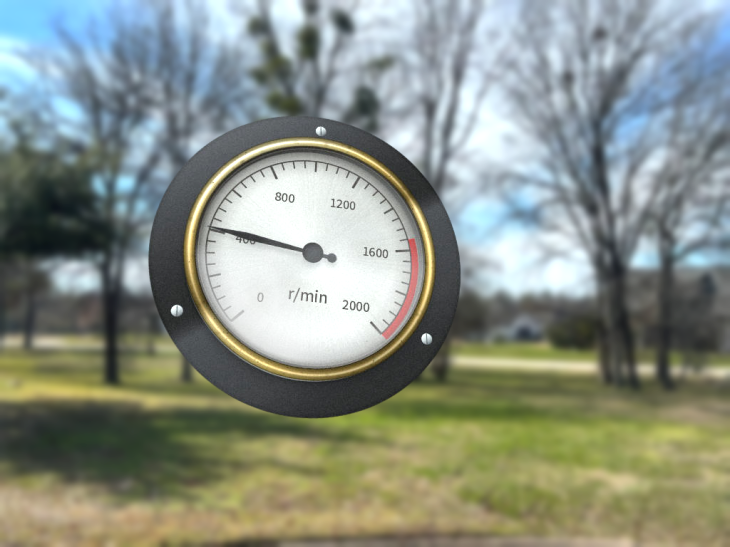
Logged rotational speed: 400 rpm
